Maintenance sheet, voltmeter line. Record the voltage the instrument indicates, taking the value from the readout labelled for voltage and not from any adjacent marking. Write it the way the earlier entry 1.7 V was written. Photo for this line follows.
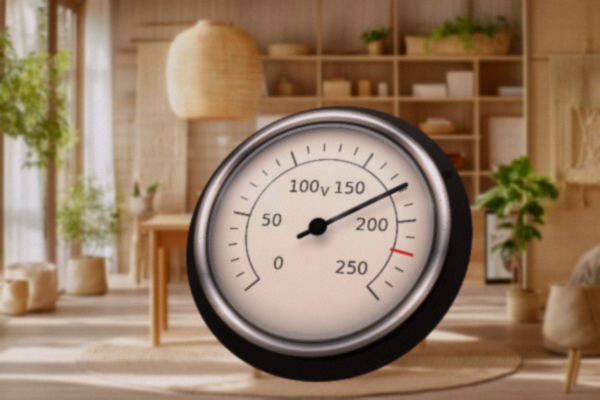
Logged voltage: 180 V
